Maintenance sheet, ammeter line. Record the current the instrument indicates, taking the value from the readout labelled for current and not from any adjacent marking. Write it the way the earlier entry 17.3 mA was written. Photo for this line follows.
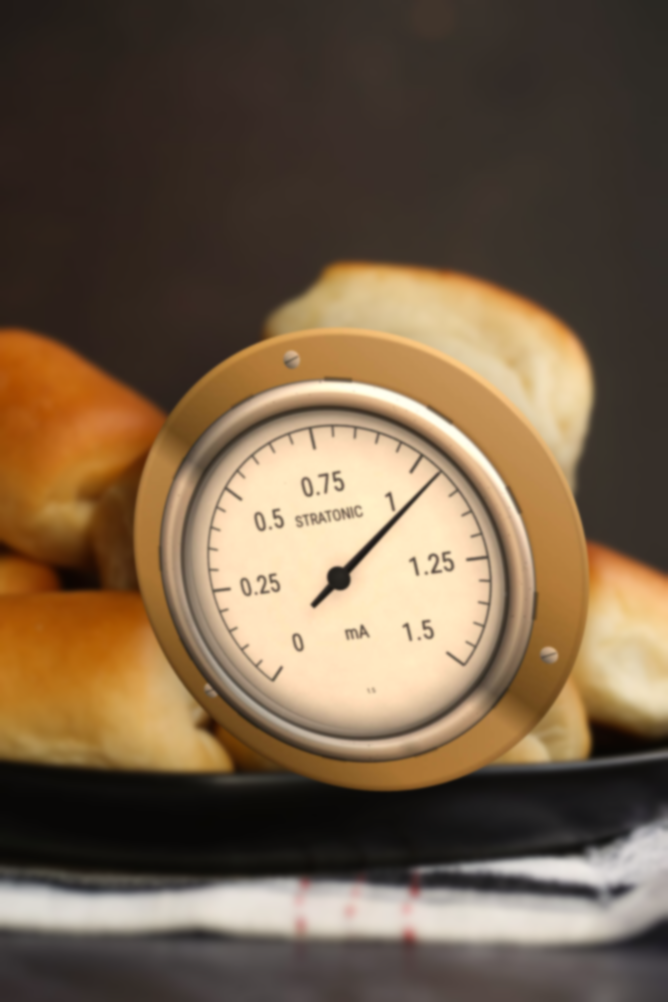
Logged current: 1.05 mA
